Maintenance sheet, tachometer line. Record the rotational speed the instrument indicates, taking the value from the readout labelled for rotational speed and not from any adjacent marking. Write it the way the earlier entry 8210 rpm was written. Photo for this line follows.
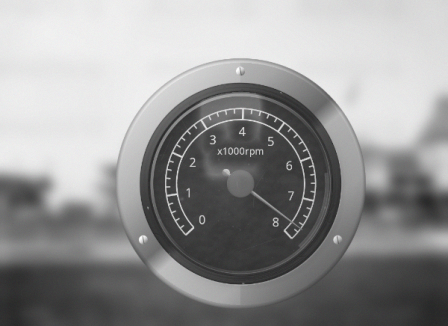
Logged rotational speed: 7700 rpm
